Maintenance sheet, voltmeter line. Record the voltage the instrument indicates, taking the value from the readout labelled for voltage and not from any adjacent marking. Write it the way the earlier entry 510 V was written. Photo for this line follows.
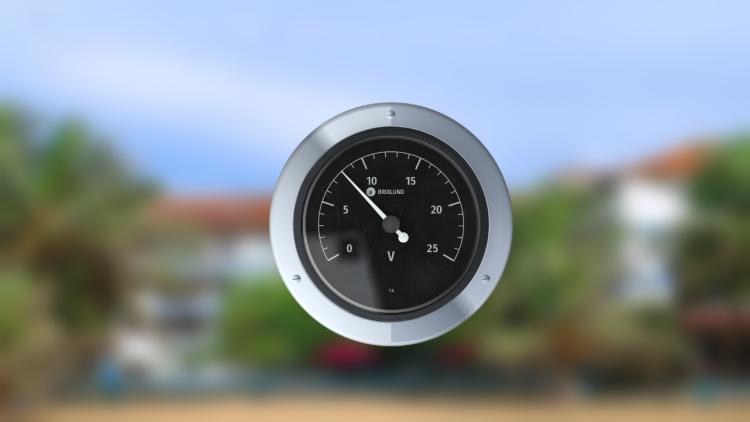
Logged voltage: 8 V
